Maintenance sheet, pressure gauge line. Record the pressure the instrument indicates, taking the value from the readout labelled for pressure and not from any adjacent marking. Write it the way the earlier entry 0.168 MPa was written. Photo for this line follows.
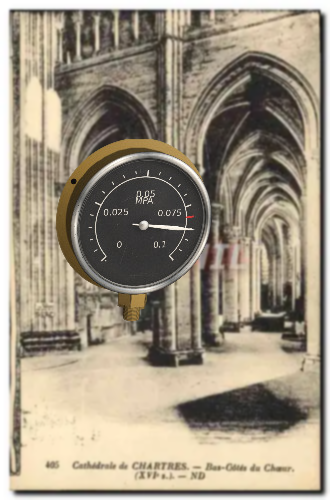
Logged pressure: 0.085 MPa
